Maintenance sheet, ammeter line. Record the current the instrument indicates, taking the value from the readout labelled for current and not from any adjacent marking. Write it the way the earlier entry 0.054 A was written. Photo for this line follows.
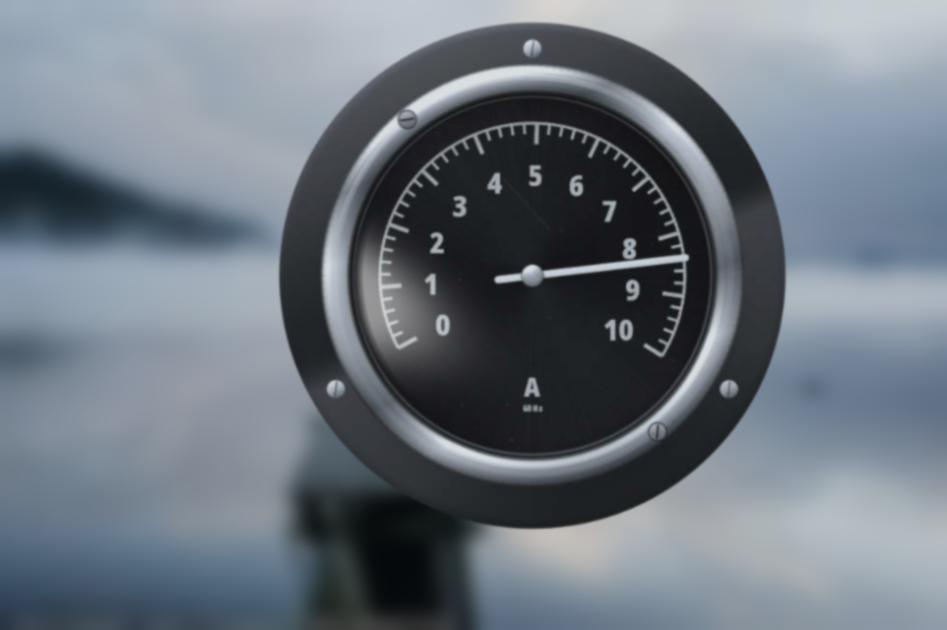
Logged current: 8.4 A
